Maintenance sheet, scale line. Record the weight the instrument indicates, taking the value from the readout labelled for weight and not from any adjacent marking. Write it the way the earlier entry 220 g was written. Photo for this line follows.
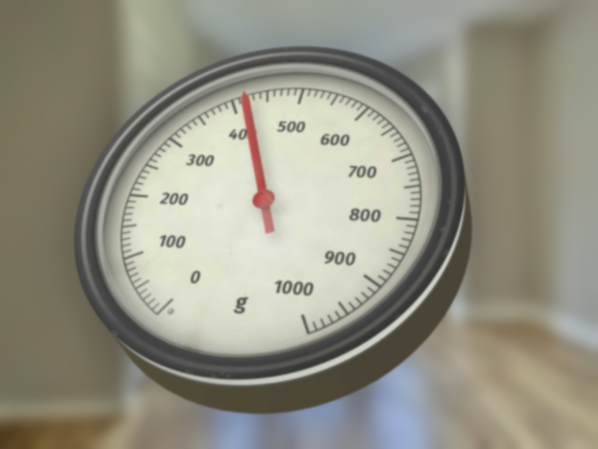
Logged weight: 420 g
